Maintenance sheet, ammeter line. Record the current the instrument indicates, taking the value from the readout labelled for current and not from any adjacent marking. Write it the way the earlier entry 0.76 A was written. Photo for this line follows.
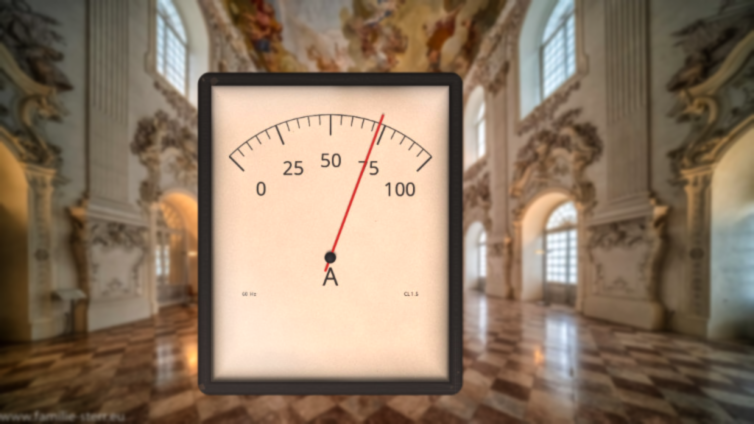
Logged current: 72.5 A
